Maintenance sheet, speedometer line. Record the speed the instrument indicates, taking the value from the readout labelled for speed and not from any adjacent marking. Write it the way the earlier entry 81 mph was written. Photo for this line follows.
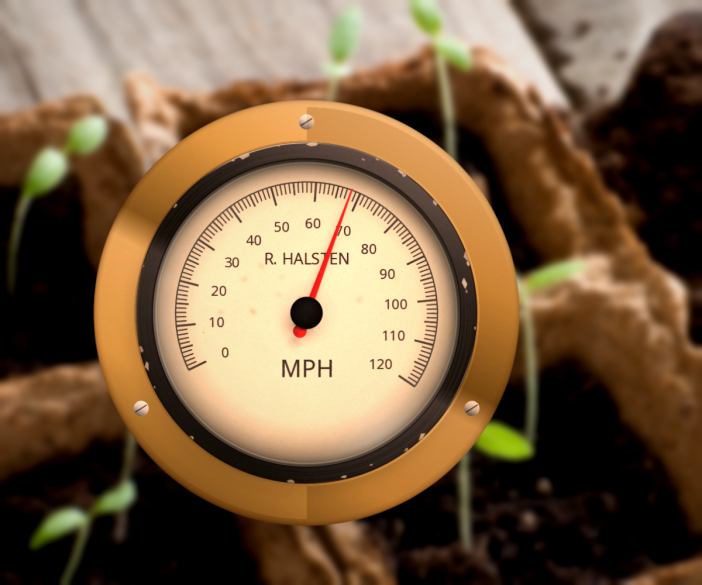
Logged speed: 68 mph
